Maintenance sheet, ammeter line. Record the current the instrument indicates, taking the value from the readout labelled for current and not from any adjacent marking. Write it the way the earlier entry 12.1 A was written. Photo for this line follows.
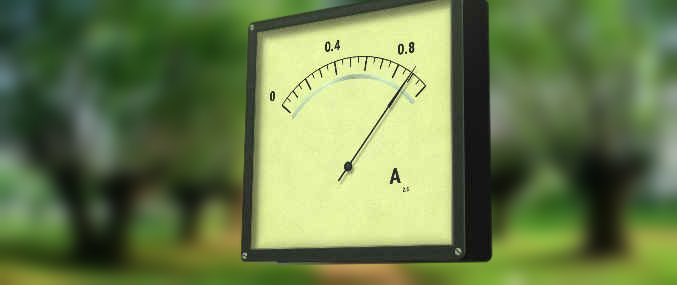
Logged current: 0.9 A
